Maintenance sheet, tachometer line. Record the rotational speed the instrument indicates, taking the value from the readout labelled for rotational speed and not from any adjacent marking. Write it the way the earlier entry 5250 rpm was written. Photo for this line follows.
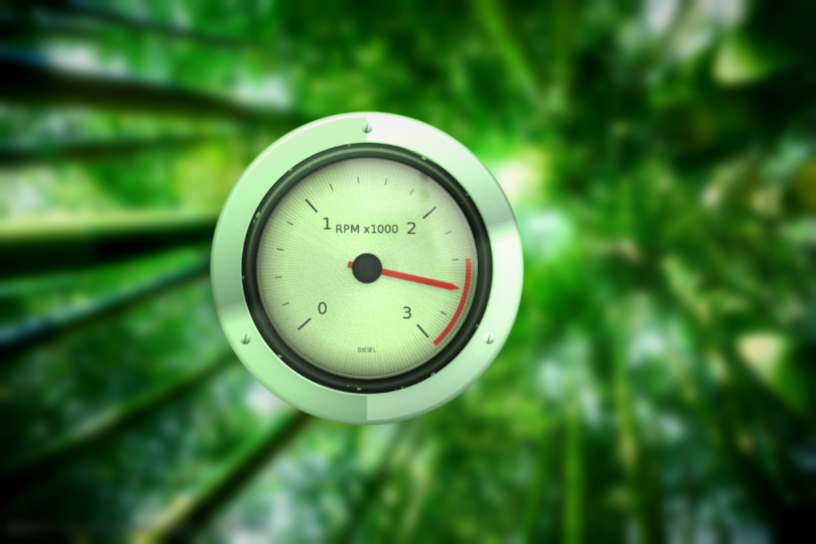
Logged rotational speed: 2600 rpm
